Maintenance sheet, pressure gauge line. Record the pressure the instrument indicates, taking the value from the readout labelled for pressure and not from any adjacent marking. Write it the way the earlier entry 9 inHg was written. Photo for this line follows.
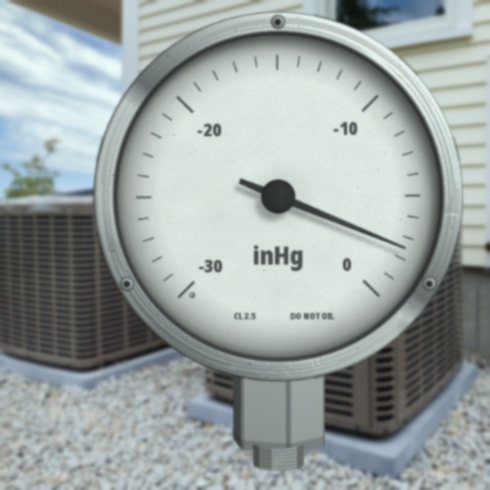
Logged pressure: -2.5 inHg
